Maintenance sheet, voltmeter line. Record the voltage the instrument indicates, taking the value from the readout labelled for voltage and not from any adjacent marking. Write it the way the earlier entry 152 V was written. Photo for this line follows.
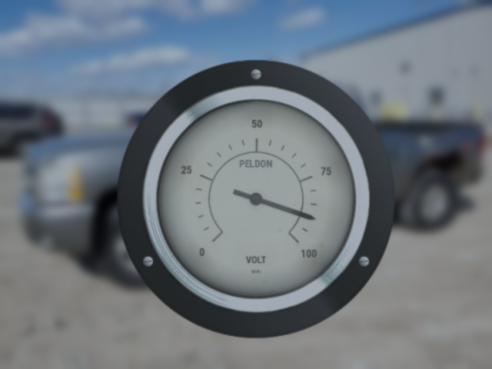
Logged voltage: 90 V
